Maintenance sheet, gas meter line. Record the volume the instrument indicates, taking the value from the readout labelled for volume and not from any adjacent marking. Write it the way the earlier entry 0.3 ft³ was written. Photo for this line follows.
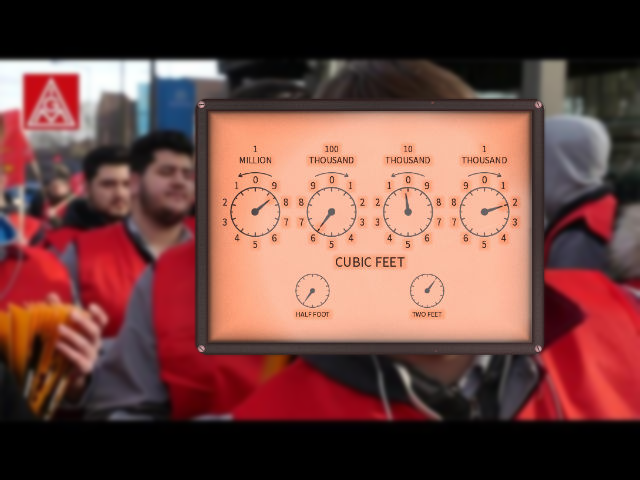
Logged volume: 860200 ft³
